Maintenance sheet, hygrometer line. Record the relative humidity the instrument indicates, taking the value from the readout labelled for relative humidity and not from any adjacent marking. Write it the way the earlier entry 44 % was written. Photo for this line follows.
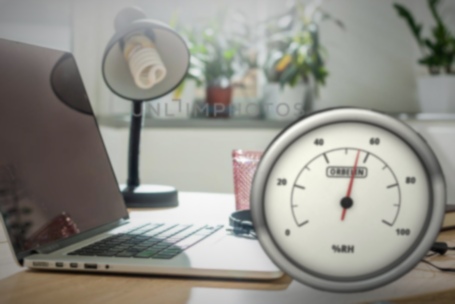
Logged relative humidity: 55 %
